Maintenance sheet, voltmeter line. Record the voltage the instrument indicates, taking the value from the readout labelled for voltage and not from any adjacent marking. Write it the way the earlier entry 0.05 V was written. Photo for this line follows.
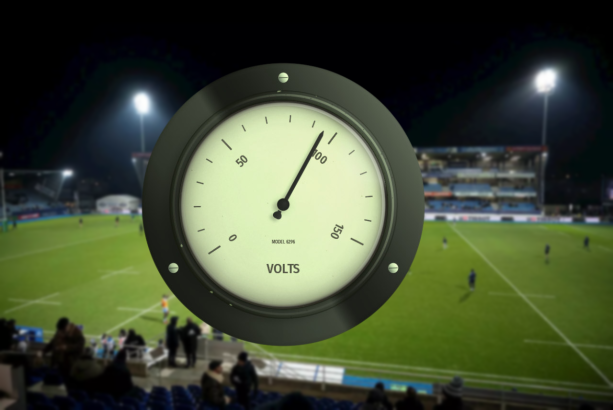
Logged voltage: 95 V
